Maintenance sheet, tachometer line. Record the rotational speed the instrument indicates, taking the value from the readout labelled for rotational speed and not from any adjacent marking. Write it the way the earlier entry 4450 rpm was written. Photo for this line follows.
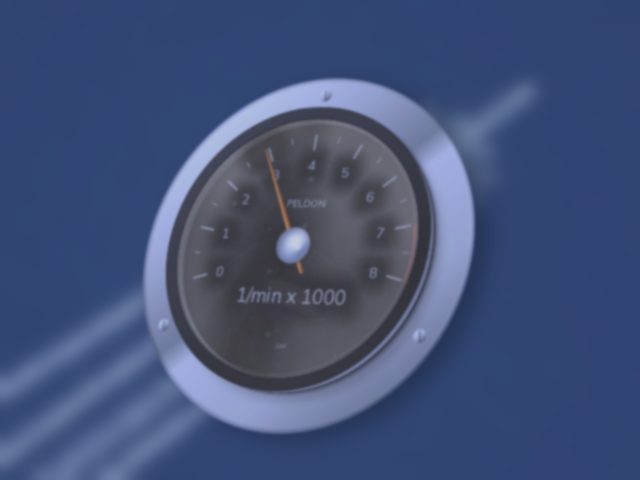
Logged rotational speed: 3000 rpm
